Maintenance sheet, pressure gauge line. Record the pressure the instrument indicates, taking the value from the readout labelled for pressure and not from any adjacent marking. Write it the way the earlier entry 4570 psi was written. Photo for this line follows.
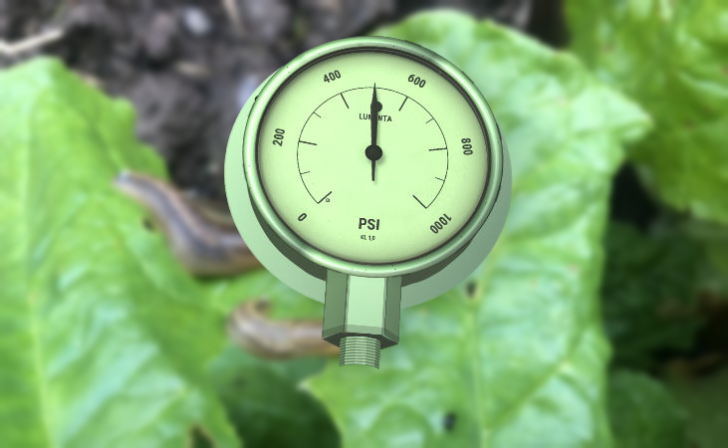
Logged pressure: 500 psi
